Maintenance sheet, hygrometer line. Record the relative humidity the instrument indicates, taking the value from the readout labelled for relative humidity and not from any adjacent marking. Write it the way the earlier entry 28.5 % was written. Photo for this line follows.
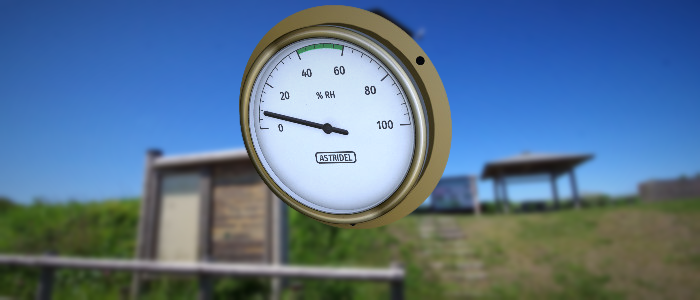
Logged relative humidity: 8 %
